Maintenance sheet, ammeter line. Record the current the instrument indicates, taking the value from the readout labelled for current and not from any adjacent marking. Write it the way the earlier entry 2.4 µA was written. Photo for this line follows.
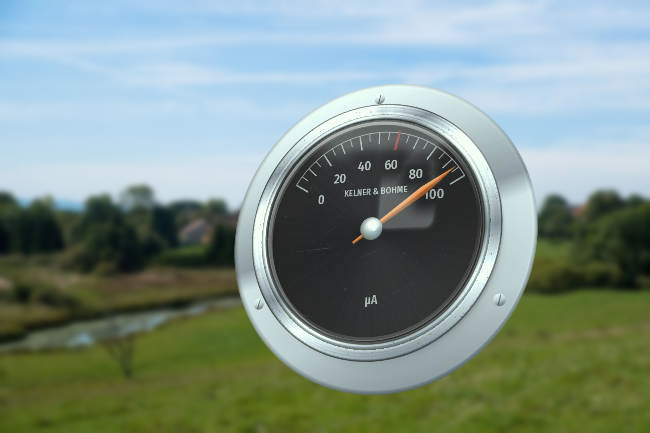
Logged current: 95 µA
